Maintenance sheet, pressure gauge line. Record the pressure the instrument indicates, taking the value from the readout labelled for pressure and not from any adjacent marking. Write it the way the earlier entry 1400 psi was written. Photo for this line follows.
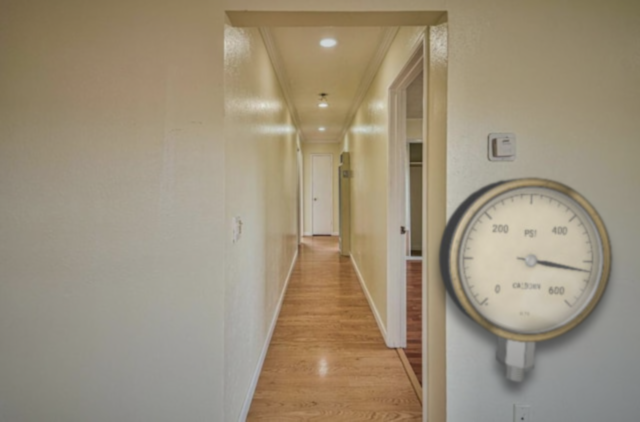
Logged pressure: 520 psi
